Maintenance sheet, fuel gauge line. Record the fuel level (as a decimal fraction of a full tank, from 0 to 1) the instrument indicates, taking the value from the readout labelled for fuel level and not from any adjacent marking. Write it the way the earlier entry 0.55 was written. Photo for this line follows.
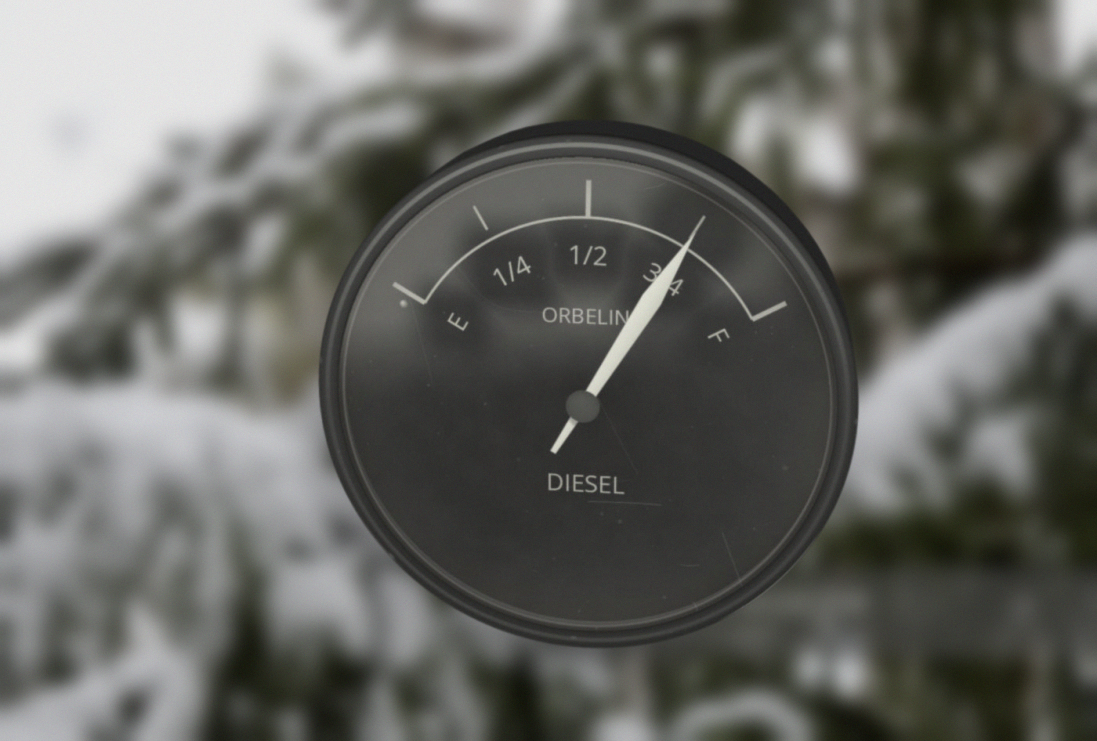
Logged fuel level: 0.75
